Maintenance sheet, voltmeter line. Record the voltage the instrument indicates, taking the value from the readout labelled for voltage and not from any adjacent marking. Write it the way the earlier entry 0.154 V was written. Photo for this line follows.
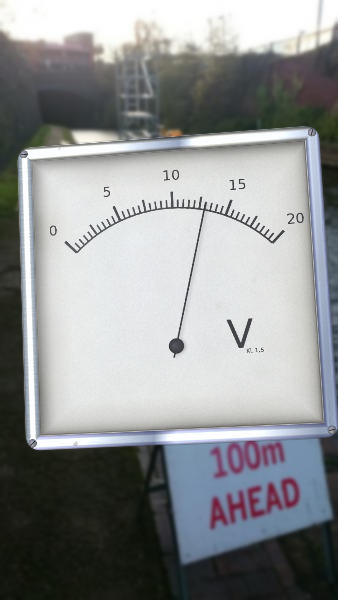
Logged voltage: 13 V
